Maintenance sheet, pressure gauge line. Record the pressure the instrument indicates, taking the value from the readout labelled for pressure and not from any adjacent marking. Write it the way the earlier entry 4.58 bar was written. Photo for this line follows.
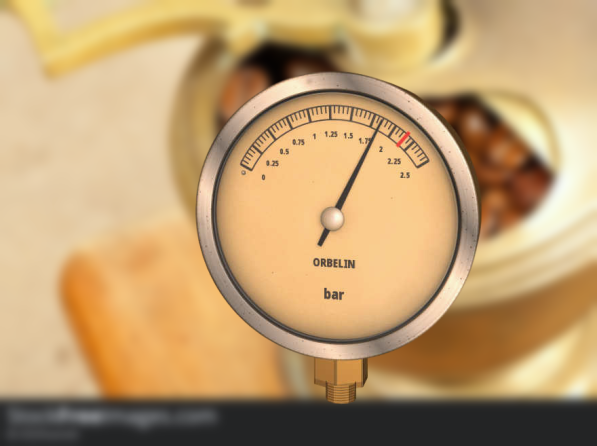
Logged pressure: 1.85 bar
